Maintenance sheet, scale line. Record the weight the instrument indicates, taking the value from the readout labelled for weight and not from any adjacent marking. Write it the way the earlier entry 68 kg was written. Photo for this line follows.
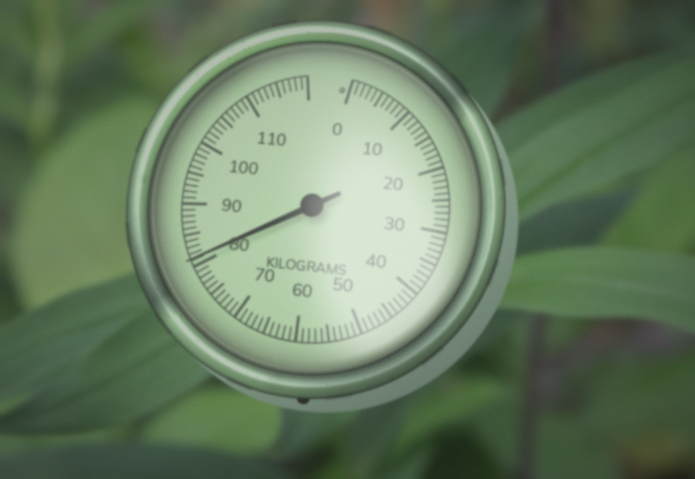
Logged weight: 81 kg
